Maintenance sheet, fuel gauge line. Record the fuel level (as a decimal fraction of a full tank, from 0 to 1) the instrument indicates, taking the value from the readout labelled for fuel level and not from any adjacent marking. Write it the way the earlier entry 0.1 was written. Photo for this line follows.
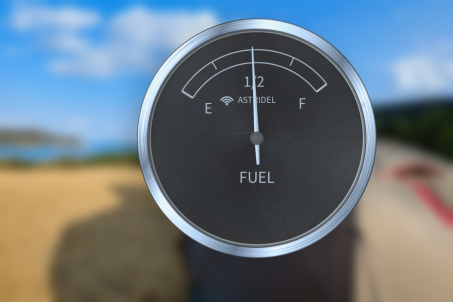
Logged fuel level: 0.5
